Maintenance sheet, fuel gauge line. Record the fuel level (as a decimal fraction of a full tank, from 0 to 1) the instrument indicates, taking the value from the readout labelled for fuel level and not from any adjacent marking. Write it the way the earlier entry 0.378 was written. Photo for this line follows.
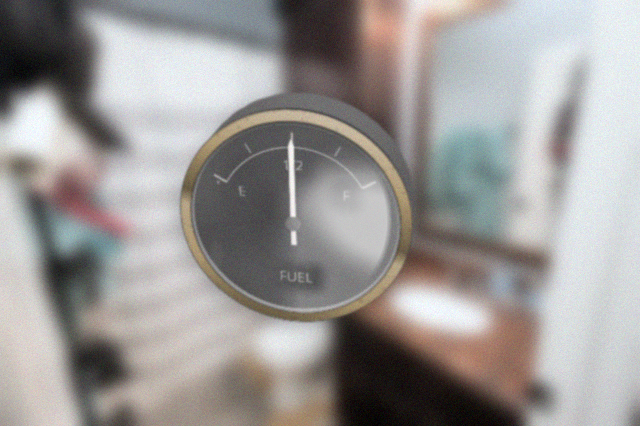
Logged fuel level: 0.5
